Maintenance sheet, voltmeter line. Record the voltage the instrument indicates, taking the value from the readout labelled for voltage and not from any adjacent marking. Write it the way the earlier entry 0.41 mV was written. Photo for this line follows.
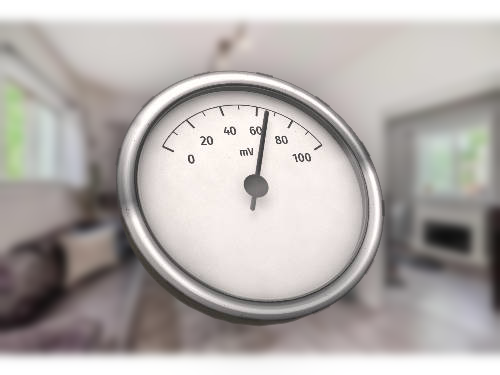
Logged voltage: 65 mV
